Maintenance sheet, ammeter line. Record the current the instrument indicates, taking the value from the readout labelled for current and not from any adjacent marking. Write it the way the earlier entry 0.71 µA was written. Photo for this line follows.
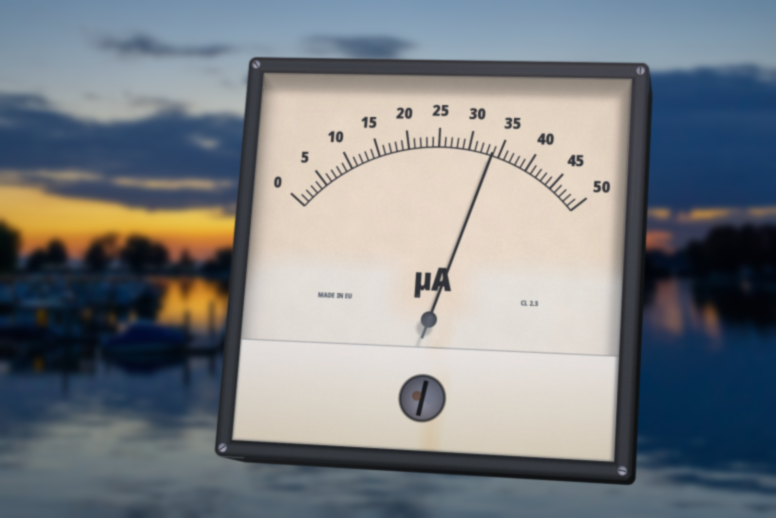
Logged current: 34 µA
